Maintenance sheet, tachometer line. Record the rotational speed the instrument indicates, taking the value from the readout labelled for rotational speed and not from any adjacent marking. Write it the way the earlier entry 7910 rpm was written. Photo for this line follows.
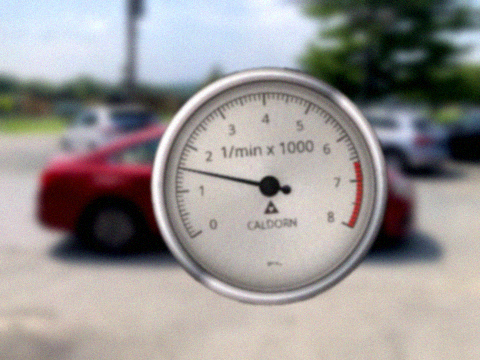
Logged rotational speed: 1500 rpm
